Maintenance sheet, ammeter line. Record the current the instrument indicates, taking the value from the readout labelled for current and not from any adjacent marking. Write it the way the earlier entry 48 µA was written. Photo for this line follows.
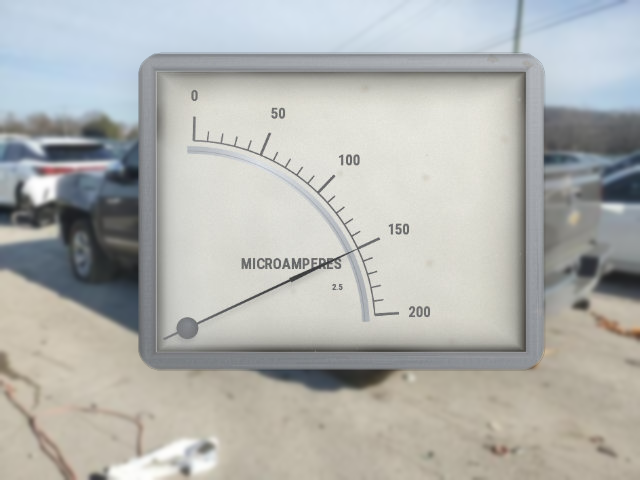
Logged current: 150 µA
